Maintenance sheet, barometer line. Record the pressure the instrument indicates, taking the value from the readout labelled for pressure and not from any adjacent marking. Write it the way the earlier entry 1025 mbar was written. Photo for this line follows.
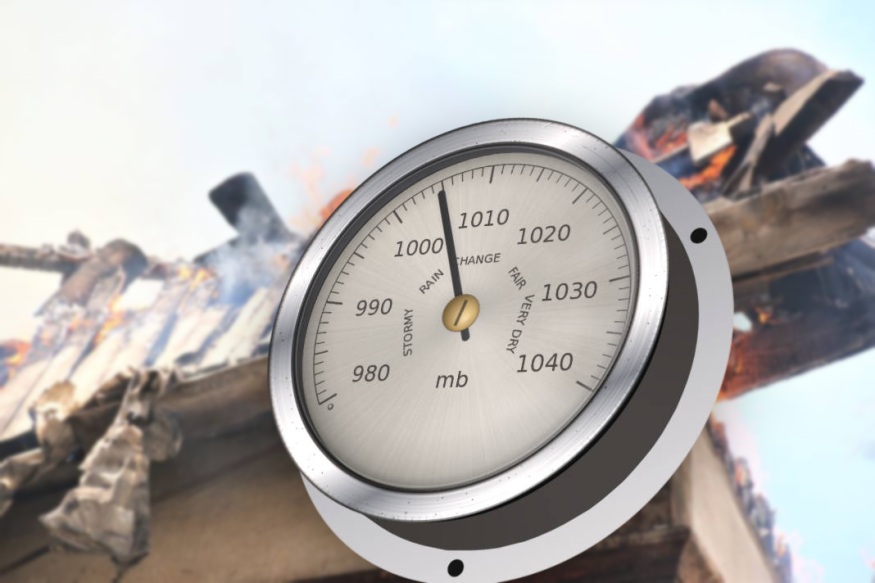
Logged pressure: 1005 mbar
